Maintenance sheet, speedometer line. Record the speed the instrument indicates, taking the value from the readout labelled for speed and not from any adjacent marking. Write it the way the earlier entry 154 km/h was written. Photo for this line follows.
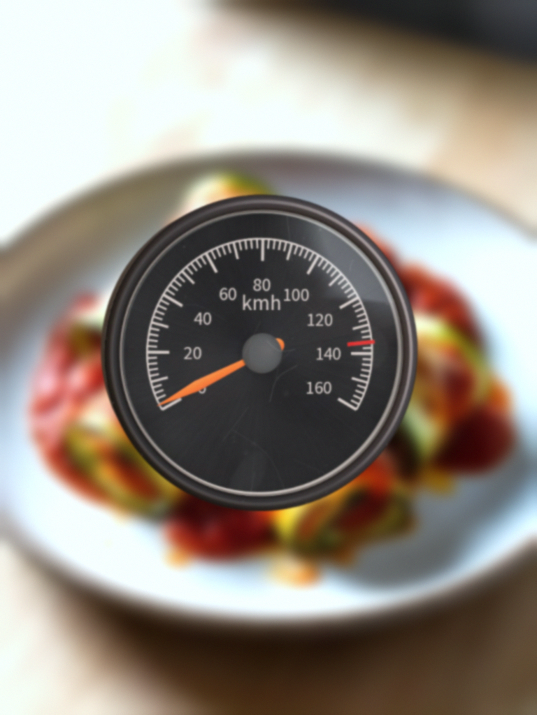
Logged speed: 2 km/h
